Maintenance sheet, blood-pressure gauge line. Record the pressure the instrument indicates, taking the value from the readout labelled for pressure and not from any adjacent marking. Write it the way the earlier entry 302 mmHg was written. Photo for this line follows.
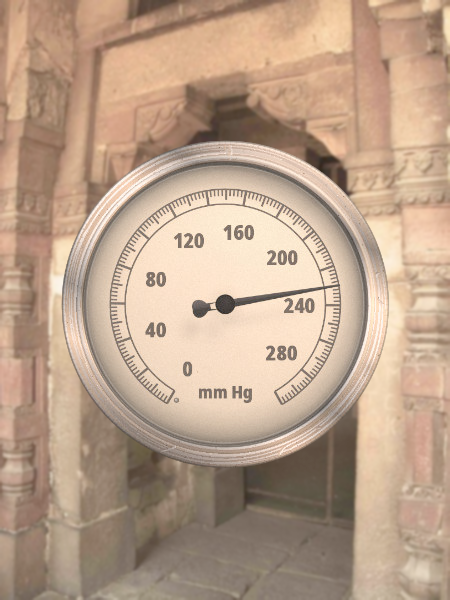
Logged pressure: 230 mmHg
